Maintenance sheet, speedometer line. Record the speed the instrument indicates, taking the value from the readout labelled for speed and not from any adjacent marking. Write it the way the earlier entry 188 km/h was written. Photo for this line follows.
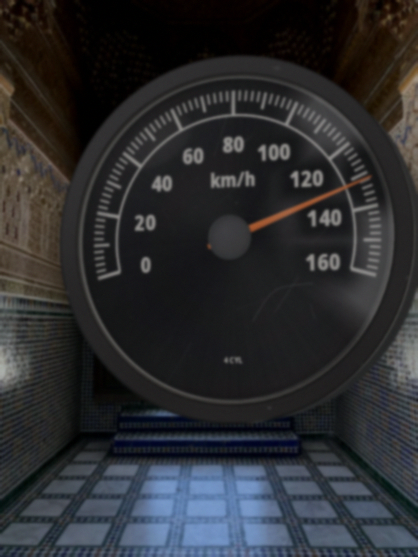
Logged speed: 132 km/h
